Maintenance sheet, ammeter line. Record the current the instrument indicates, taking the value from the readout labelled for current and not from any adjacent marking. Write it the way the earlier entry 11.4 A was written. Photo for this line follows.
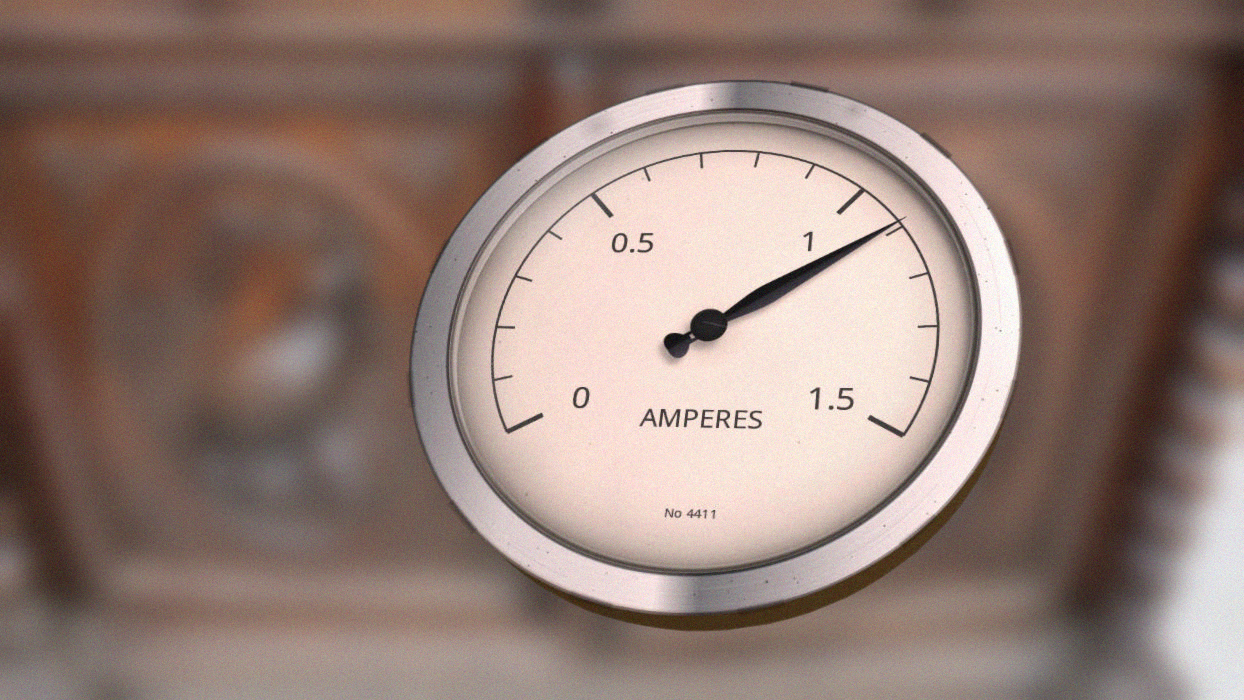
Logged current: 1.1 A
